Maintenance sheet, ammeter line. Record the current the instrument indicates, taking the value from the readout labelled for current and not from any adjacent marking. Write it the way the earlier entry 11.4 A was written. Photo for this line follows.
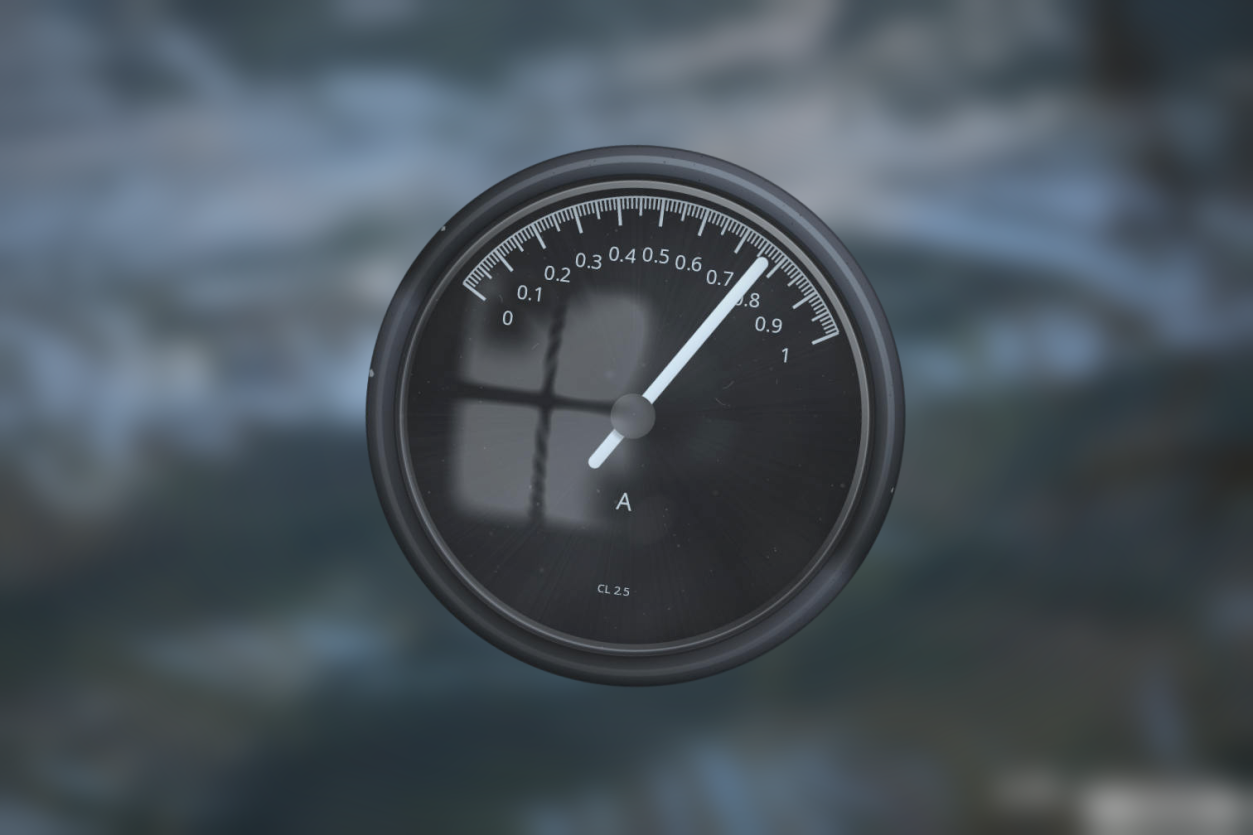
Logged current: 0.77 A
